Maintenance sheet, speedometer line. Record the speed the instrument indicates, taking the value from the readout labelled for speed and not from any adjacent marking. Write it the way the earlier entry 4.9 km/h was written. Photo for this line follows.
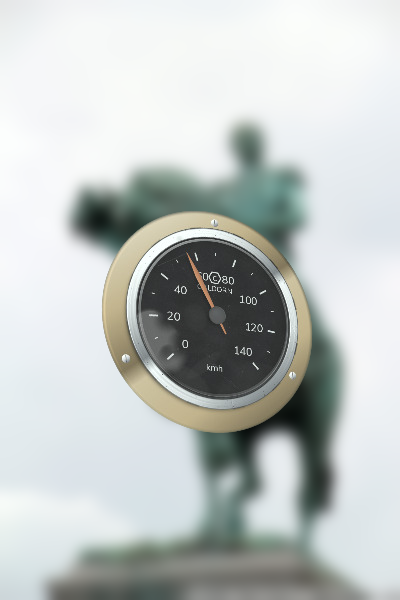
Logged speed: 55 km/h
